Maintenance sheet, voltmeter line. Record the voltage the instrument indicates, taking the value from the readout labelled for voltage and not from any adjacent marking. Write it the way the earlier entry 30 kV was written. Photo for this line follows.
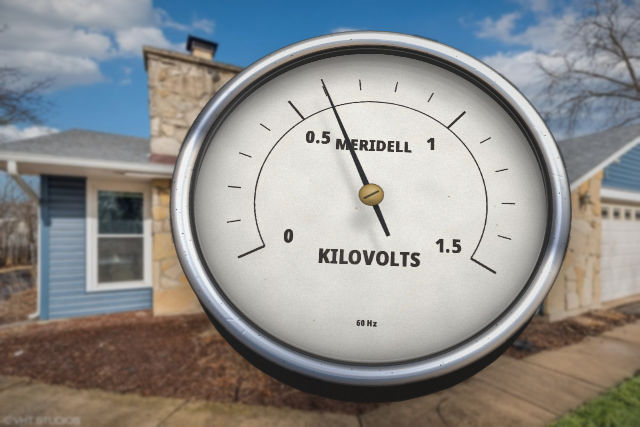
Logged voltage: 0.6 kV
